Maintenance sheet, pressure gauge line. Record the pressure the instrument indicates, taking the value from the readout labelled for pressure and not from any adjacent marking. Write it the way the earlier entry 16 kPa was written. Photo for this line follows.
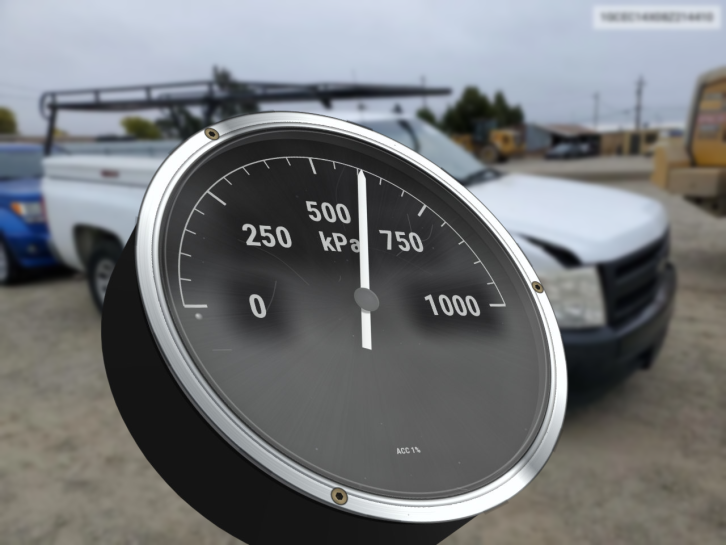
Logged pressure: 600 kPa
